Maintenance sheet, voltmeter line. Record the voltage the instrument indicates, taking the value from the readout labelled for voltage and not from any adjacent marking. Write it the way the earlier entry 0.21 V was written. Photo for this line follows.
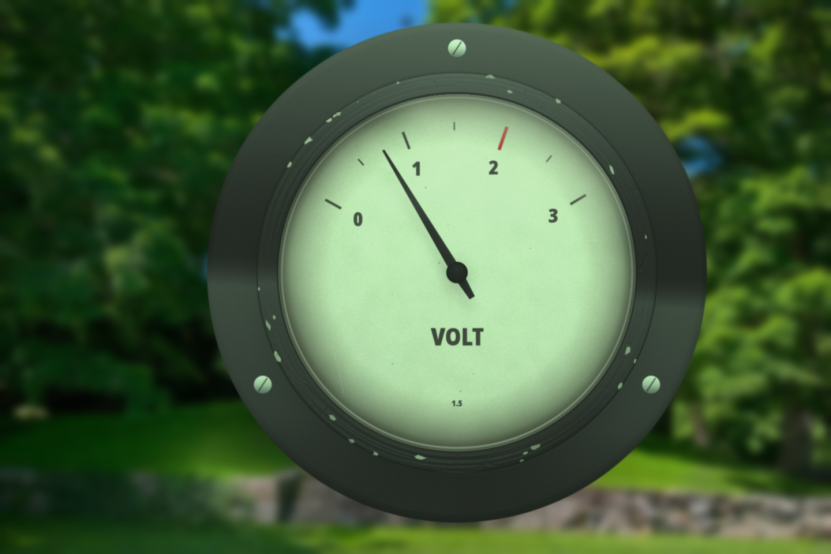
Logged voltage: 0.75 V
